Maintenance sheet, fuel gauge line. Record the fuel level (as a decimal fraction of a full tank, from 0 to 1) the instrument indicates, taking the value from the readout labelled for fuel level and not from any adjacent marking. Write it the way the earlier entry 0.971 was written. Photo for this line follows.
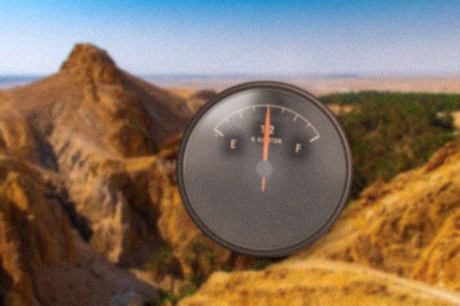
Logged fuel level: 0.5
